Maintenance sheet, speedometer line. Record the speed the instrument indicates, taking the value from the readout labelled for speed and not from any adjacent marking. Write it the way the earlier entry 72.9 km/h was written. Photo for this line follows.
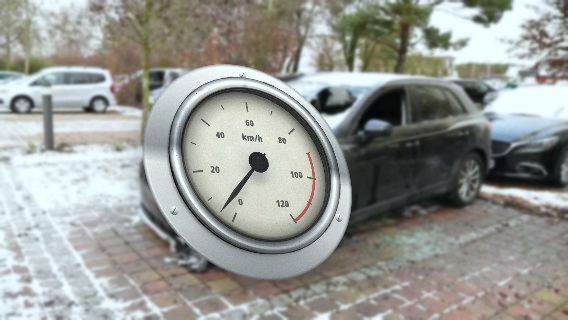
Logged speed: 5 km/h
